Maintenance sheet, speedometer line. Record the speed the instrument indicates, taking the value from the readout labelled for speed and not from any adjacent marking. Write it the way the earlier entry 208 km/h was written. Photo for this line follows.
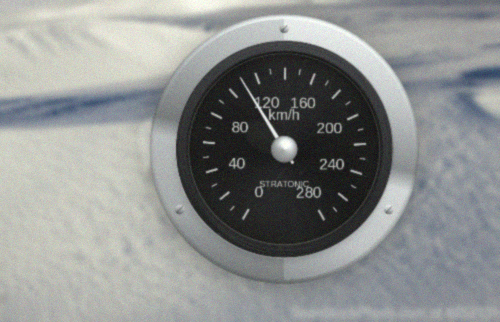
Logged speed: 110 km/h
